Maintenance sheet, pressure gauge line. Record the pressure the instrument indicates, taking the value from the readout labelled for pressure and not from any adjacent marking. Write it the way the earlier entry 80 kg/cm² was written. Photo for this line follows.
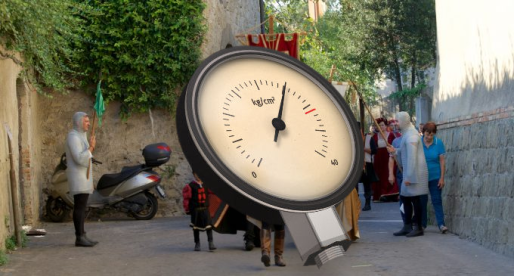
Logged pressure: 25 kg/cm²
